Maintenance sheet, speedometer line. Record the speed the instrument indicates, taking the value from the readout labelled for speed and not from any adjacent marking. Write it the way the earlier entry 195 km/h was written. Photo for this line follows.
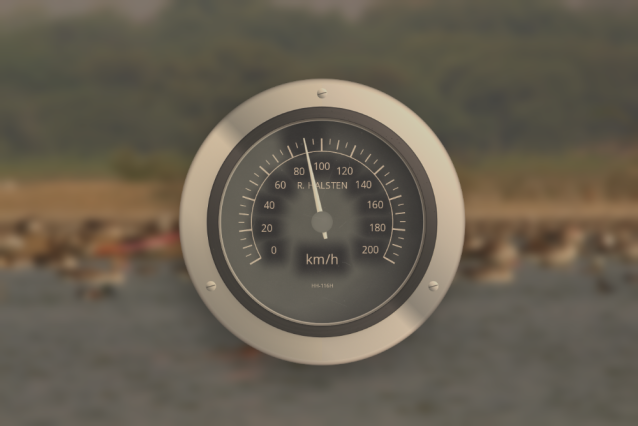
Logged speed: 90 km/h
